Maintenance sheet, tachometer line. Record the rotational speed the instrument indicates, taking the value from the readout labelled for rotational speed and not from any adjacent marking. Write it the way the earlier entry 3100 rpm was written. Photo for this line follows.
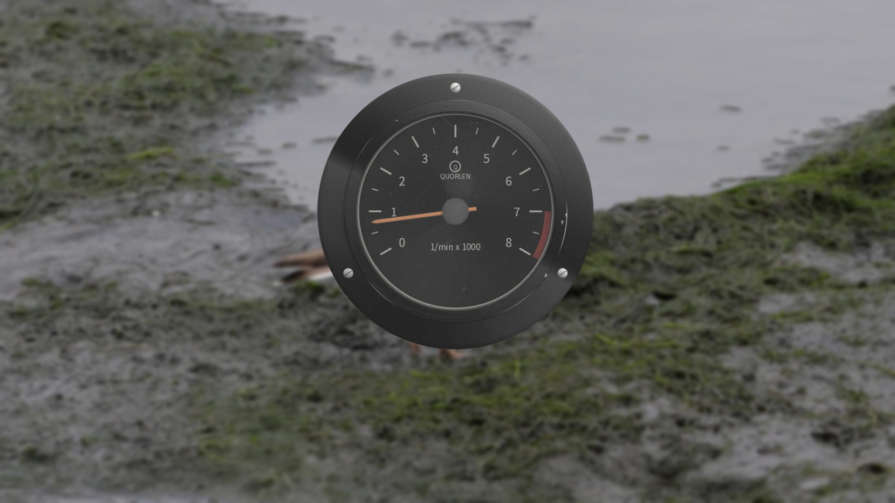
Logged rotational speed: 750 rpm
